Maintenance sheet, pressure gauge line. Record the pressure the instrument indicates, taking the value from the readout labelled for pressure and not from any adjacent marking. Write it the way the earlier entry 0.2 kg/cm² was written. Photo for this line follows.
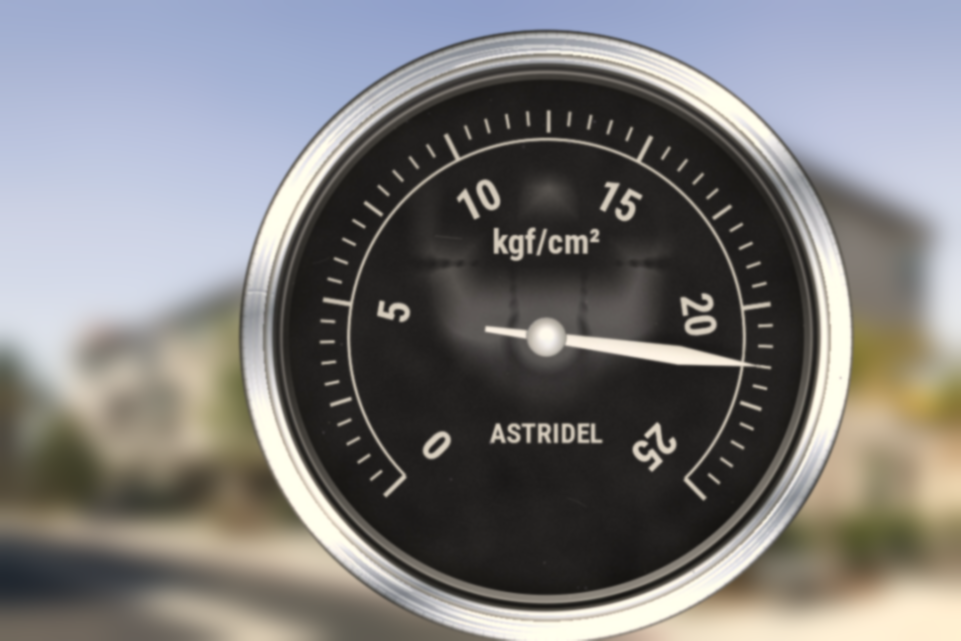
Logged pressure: 21.5 kg/cm²
